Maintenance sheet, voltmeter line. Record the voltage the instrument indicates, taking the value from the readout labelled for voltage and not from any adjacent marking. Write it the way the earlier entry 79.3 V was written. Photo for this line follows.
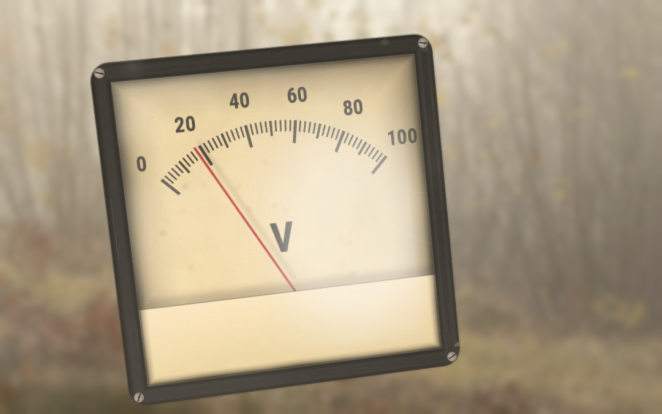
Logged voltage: 18 V
